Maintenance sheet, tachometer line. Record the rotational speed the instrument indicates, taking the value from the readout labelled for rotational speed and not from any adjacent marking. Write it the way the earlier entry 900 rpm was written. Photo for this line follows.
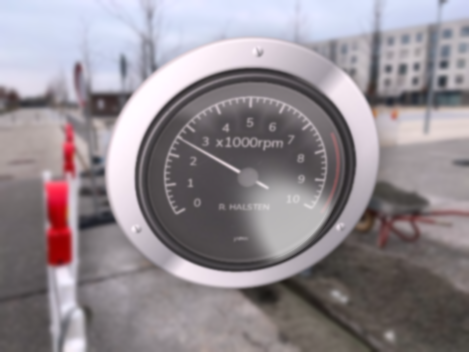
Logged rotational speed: 2600 rpm
